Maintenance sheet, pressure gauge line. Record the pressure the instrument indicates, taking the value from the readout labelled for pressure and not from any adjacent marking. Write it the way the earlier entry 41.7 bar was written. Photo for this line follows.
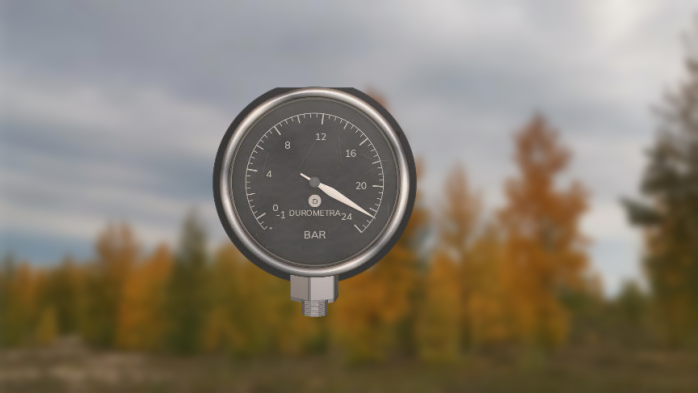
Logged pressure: 22.5 bar
